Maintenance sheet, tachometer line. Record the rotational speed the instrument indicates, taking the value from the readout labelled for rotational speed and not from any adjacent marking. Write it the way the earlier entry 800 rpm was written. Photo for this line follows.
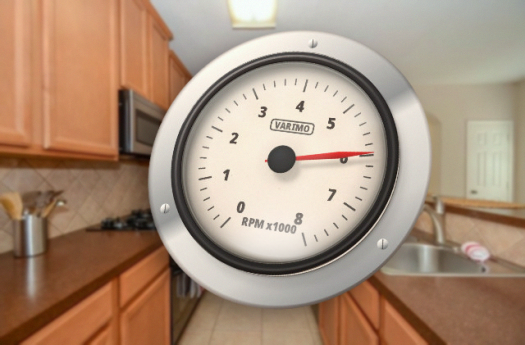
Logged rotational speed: 6000 rpm
